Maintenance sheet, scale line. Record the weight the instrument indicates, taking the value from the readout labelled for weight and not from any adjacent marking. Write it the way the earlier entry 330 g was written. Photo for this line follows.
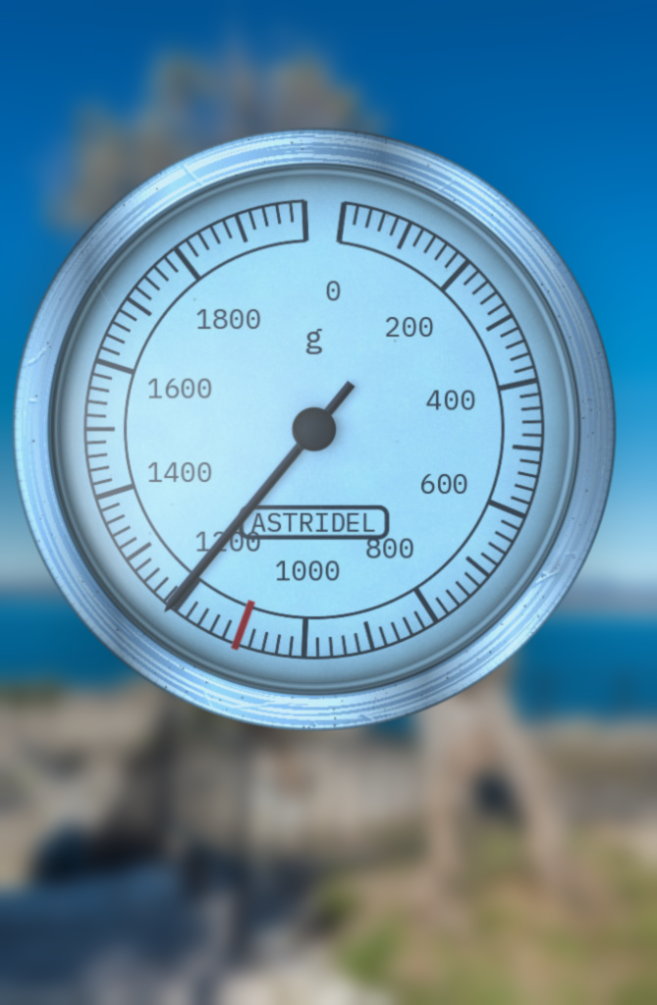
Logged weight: 1210 g
